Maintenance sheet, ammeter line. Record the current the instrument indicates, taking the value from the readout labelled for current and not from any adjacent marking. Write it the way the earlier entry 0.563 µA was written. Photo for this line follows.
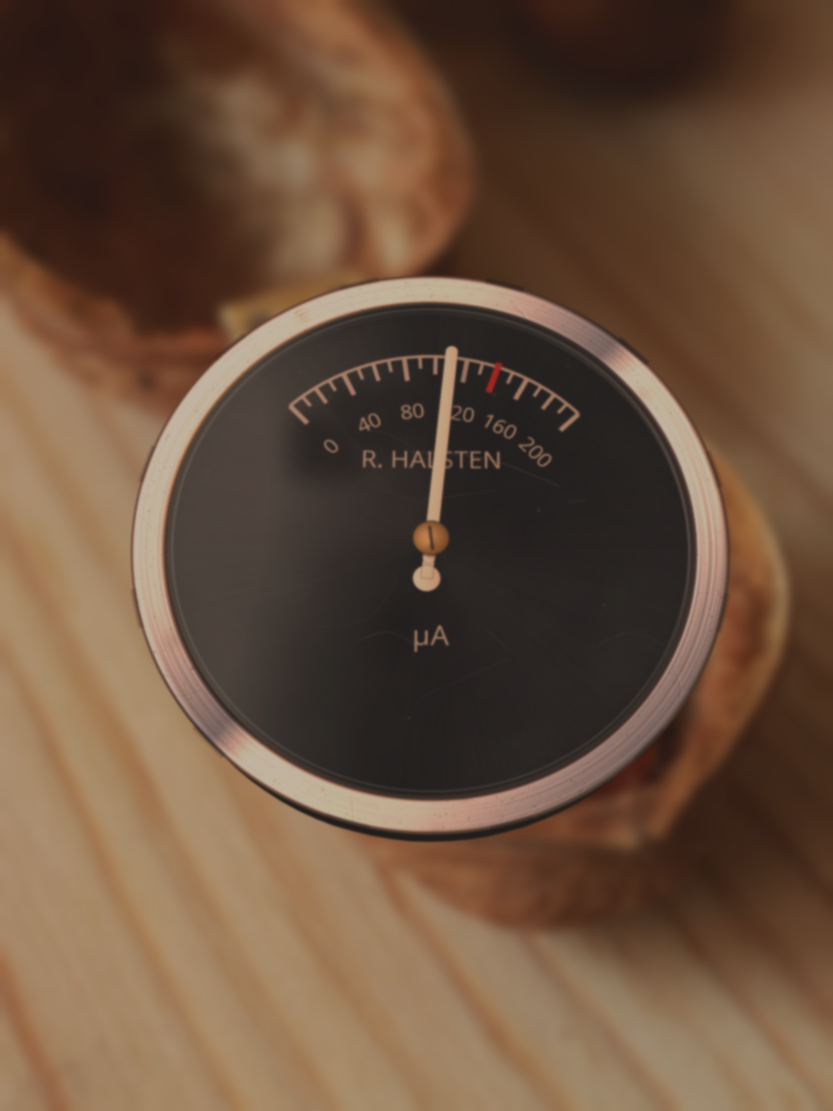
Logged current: 110 µA
